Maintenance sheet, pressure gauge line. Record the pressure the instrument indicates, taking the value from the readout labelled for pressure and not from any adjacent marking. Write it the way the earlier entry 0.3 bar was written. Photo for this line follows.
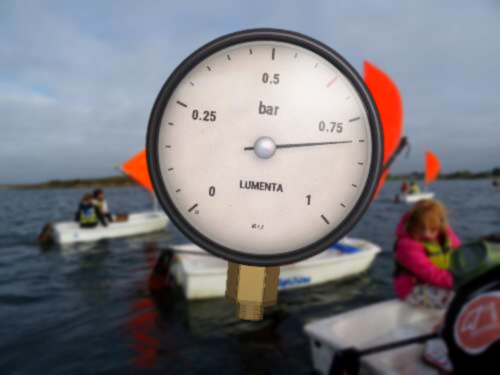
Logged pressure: 0.8 bar
